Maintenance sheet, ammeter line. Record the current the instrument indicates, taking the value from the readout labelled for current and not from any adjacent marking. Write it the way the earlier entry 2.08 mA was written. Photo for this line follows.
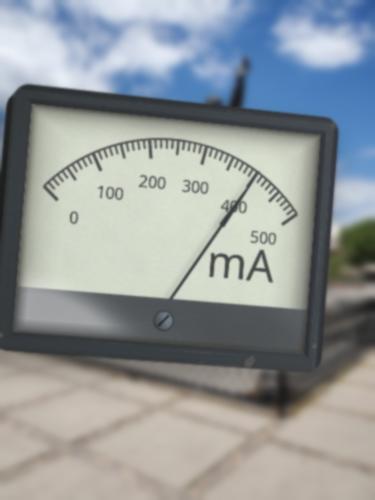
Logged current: 400 mA
